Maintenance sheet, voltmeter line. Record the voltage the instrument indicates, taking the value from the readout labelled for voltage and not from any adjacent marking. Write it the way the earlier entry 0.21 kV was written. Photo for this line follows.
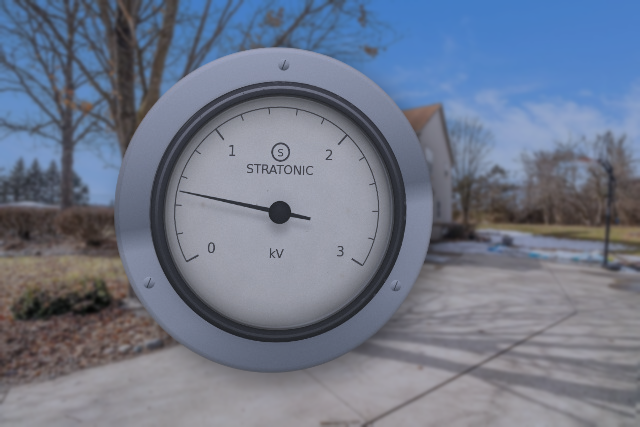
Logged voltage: 0.5 kV
